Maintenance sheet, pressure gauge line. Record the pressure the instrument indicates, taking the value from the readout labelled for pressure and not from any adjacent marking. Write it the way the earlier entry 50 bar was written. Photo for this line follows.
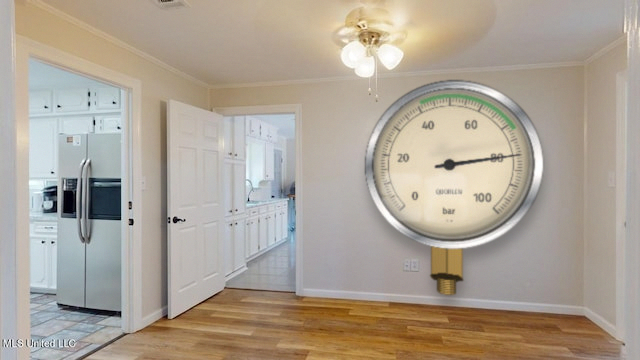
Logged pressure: 80 bar
